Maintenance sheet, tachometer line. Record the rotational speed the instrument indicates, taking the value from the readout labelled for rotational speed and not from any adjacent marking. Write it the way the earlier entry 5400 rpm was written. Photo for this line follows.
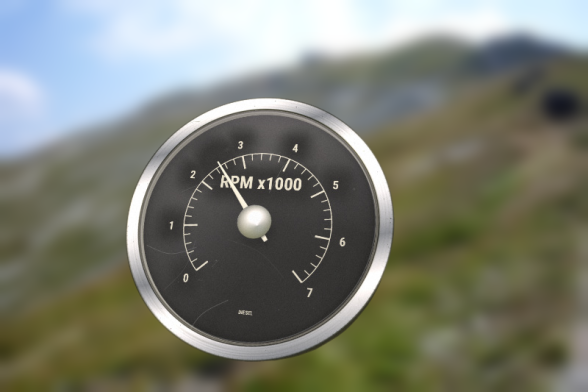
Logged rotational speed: 2500 rpm
